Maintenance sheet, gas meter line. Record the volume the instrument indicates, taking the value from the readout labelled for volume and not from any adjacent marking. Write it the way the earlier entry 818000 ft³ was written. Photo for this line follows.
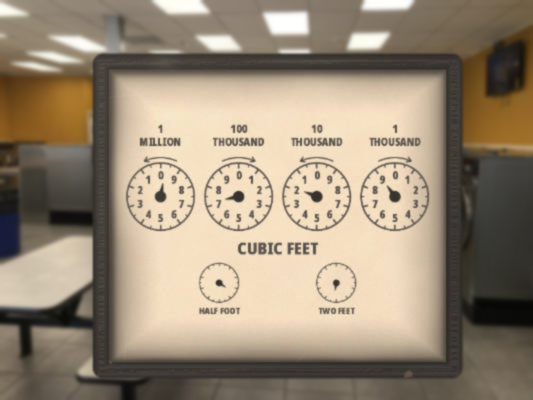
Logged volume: 971900 ft³
